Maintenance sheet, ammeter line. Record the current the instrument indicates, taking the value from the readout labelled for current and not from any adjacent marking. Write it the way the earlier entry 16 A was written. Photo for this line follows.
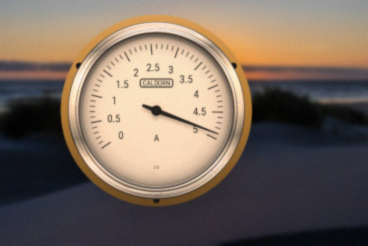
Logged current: 4.9 A
